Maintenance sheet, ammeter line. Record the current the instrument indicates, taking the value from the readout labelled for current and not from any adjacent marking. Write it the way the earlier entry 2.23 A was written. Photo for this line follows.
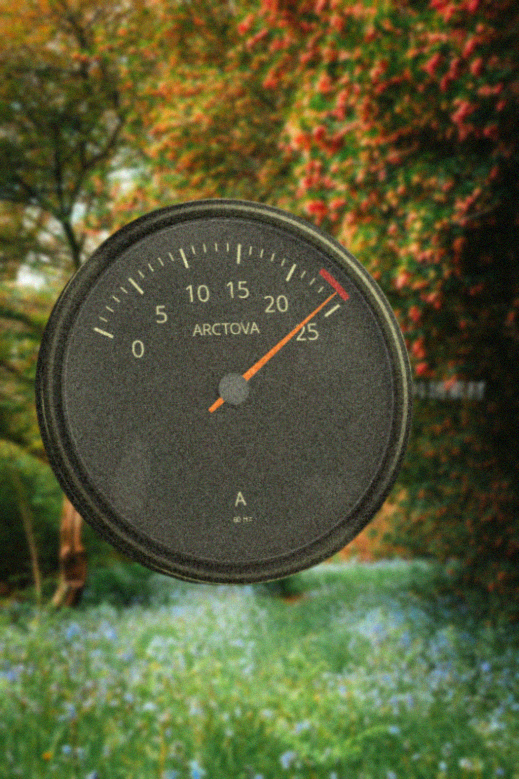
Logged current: 24 A
